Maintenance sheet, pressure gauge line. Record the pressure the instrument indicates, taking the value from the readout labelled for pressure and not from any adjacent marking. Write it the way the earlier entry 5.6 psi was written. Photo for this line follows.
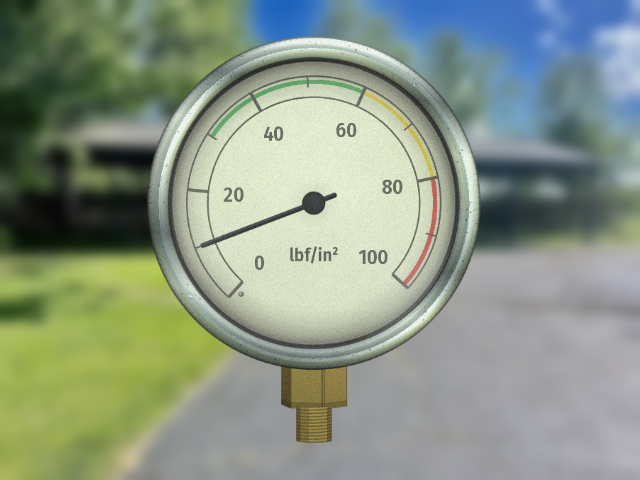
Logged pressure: 10 psi
